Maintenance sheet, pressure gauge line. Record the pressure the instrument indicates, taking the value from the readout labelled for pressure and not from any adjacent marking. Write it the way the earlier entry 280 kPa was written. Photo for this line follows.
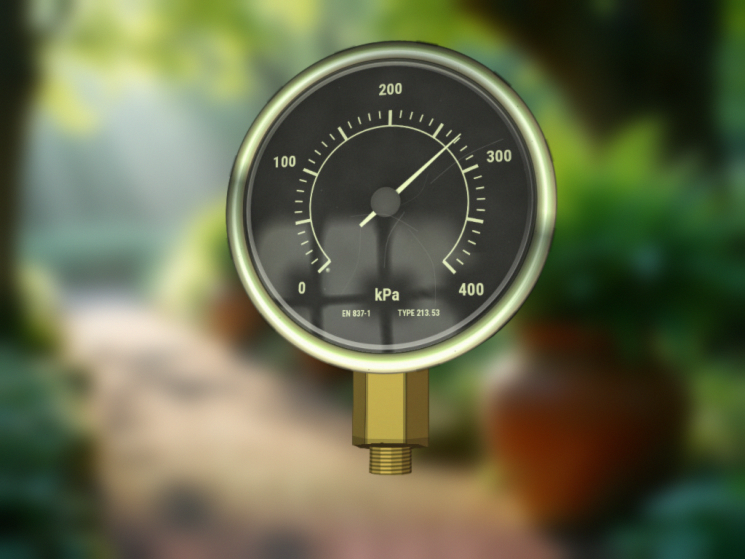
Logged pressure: 270 kPa
